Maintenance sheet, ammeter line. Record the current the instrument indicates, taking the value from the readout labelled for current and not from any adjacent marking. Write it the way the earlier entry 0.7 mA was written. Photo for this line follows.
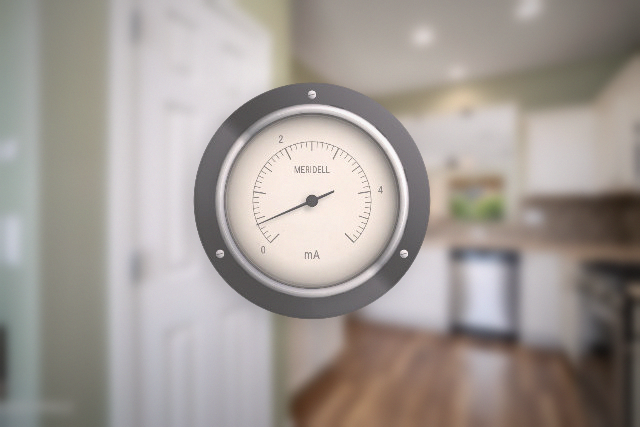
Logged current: 0.4 mA
